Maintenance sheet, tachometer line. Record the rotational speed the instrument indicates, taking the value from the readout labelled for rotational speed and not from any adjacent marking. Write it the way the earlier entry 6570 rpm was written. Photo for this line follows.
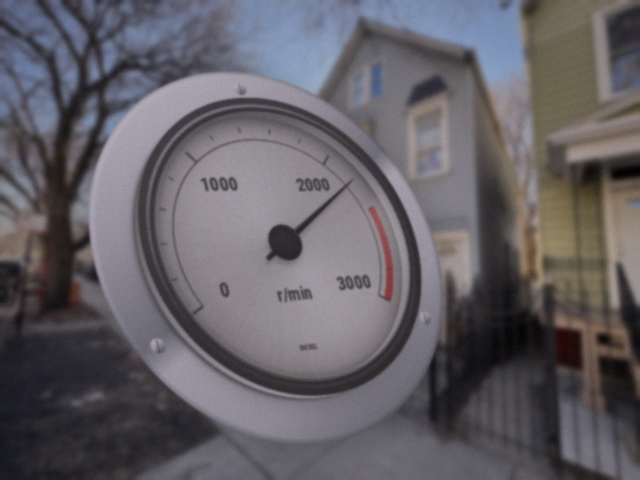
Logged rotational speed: 2200 rpm
